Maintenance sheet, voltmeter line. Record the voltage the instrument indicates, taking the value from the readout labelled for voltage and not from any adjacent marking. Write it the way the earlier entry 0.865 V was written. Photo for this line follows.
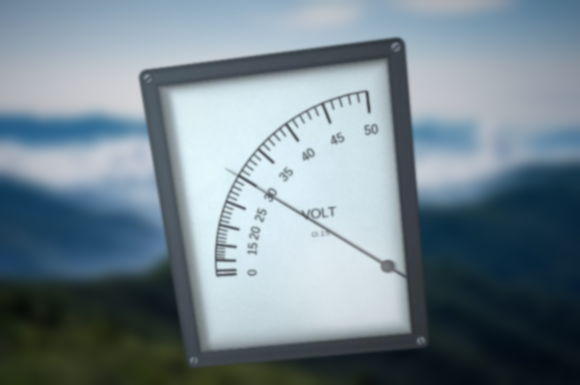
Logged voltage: 30 V
